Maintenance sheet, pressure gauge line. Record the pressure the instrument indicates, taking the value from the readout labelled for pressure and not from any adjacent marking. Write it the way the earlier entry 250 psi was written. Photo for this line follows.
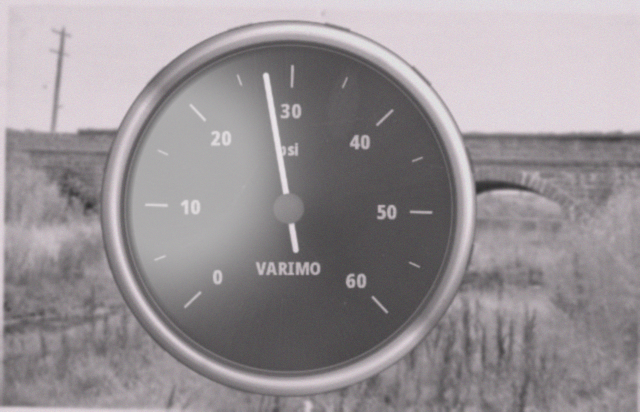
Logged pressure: 27.5 psi
